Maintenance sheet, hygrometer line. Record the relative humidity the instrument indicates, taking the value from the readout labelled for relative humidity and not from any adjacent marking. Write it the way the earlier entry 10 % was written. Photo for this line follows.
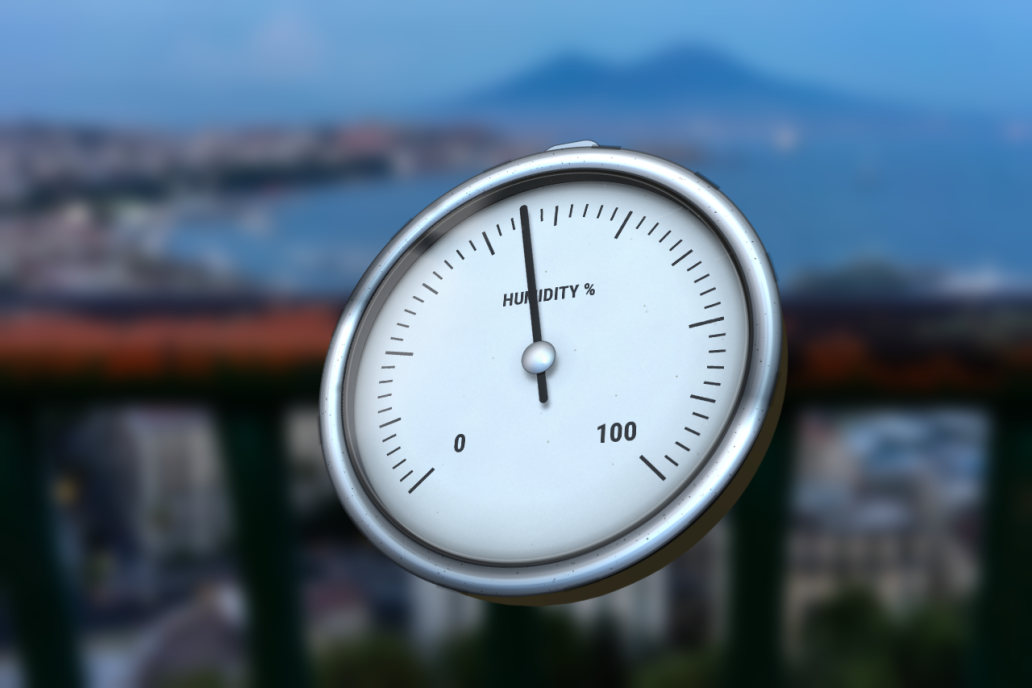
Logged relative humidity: 46 %
